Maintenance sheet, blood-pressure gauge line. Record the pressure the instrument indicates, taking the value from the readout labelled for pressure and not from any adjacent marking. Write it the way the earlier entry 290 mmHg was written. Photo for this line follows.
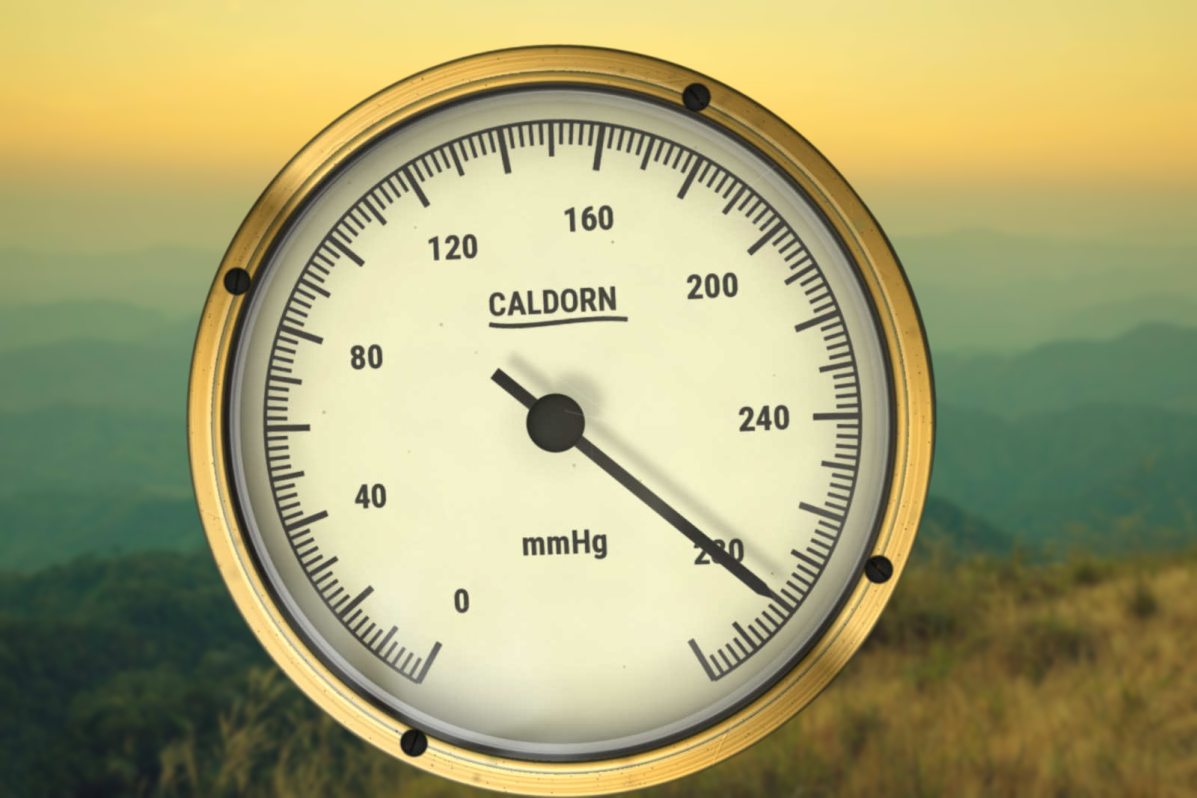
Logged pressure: 280 mmHg
